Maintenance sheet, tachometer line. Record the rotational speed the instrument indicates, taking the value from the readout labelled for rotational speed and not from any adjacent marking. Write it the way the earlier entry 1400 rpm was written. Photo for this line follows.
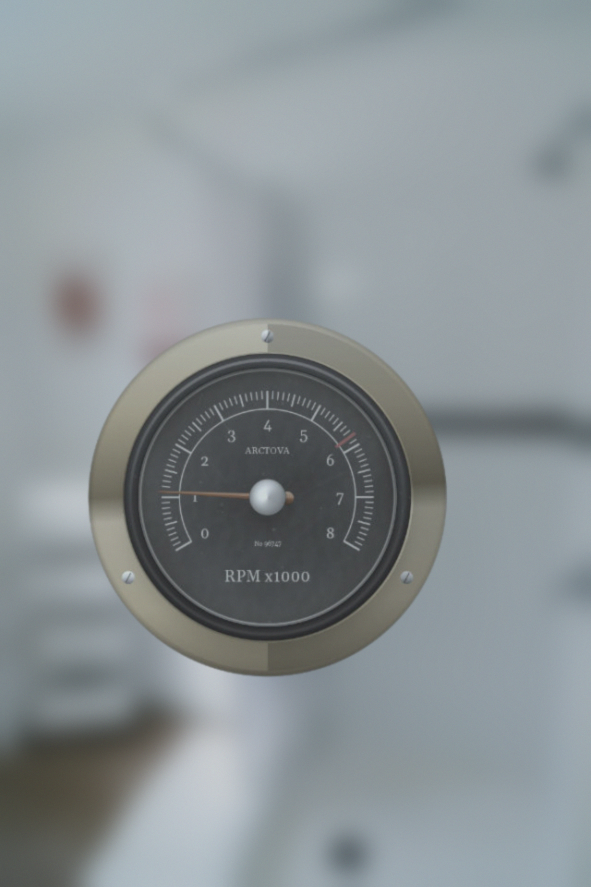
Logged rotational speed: 1100 rpm
